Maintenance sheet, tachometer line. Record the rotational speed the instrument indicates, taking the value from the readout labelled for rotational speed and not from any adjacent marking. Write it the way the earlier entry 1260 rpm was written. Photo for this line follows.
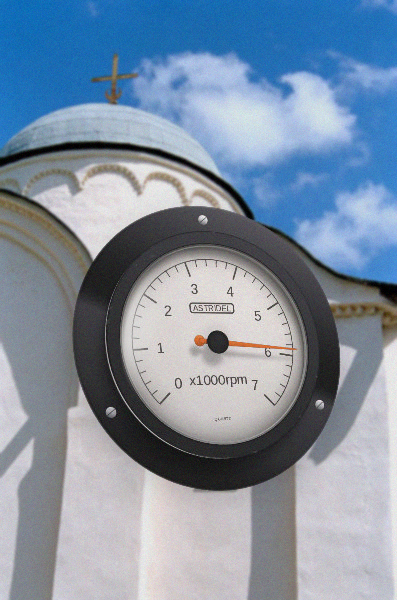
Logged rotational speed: 5900 rpm
